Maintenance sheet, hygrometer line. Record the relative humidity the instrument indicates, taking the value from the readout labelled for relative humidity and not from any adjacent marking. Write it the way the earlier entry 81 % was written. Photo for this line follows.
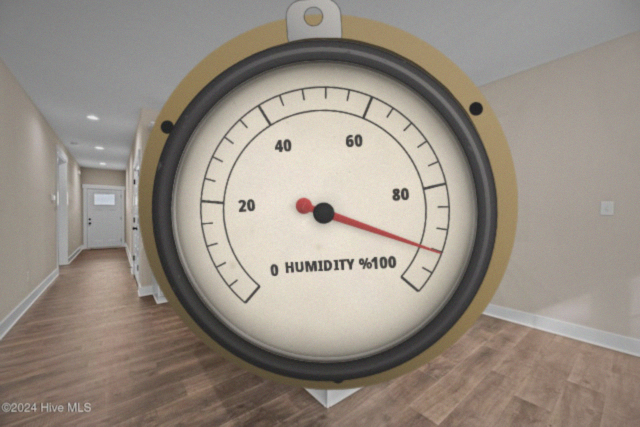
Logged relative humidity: 92 %
